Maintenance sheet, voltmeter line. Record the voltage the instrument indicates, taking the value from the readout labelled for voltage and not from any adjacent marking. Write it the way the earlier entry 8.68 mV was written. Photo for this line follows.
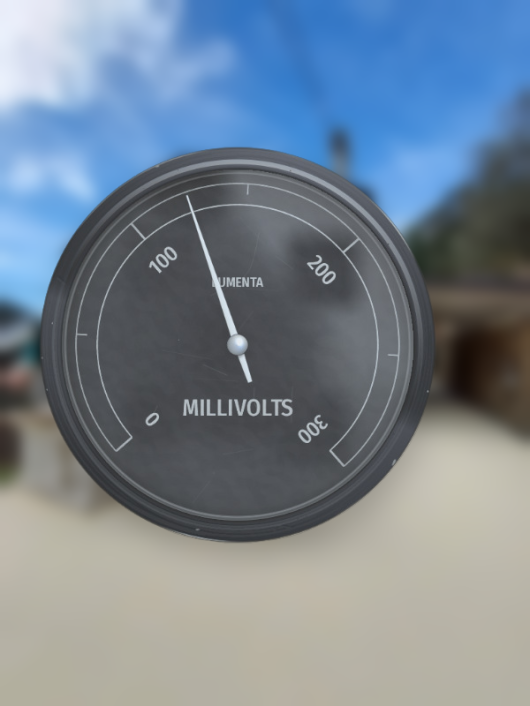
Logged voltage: 125 mV
